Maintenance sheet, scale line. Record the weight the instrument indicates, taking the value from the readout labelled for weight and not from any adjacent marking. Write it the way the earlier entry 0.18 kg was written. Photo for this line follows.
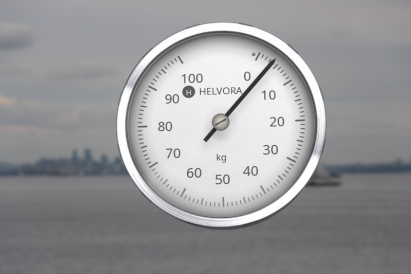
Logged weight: 4 kg
